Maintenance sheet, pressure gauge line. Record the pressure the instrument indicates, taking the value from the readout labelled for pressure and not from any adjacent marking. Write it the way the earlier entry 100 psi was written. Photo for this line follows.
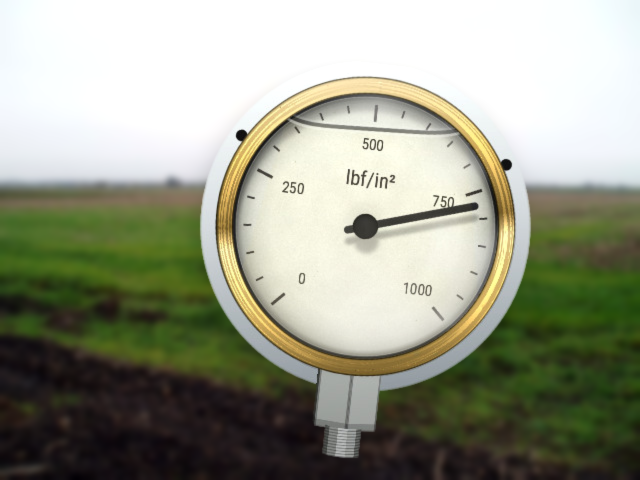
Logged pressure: 775 psi
